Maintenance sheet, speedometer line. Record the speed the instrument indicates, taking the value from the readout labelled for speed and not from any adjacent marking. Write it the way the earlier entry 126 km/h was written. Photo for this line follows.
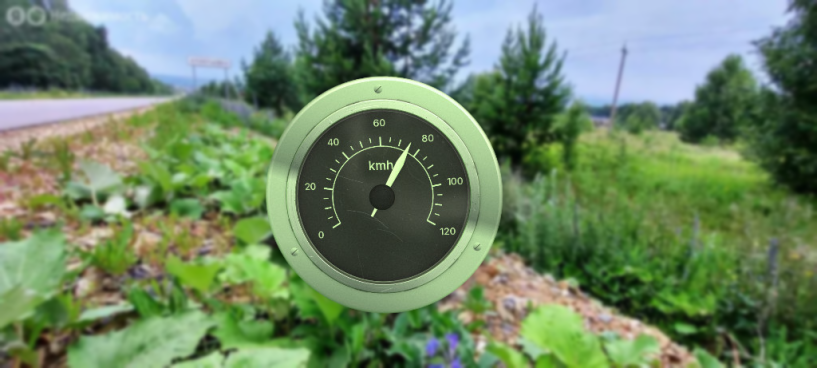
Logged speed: 75 km/h
